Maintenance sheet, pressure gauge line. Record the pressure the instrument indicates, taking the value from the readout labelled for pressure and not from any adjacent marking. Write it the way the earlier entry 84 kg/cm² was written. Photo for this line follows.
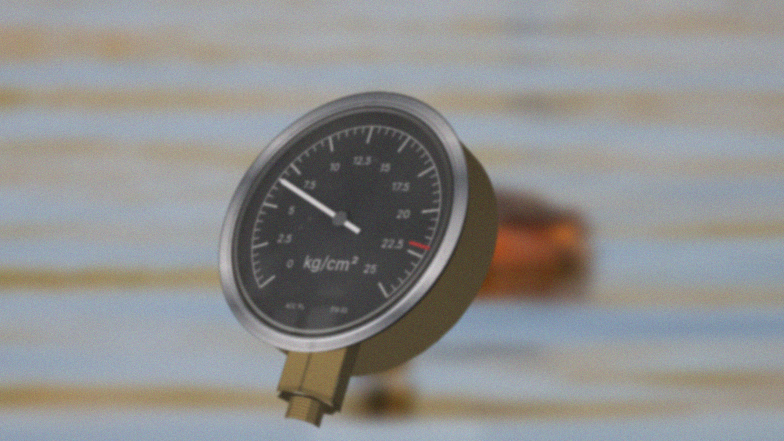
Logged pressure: 6.5 kg/cm²
